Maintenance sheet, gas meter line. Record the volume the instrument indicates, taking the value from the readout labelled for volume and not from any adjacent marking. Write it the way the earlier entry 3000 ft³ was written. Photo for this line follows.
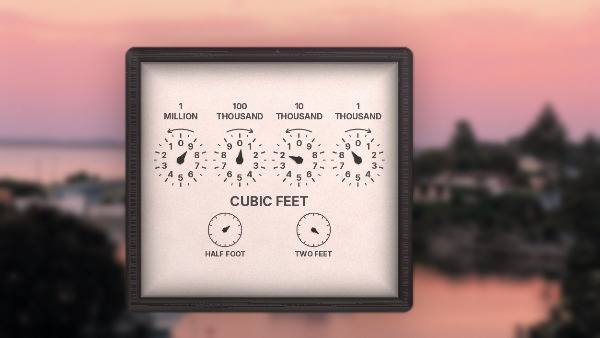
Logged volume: 901900 ft³
